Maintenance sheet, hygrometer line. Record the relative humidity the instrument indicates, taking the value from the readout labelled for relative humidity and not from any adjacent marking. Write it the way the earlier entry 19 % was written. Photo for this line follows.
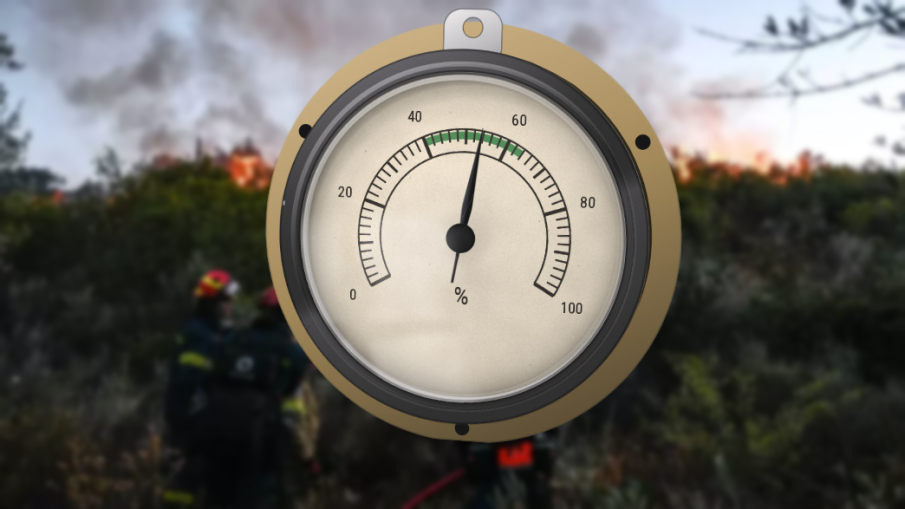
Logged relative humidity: 54 %
